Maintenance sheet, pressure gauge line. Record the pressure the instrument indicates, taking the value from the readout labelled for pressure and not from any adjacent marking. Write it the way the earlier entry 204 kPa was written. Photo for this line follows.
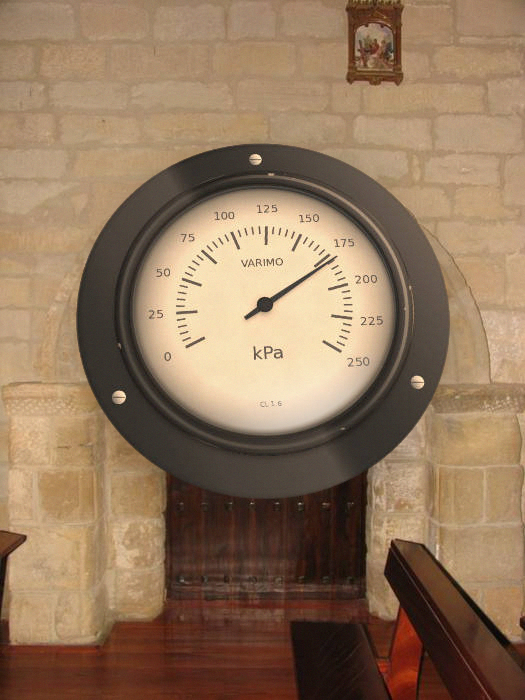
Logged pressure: 180 kPa
